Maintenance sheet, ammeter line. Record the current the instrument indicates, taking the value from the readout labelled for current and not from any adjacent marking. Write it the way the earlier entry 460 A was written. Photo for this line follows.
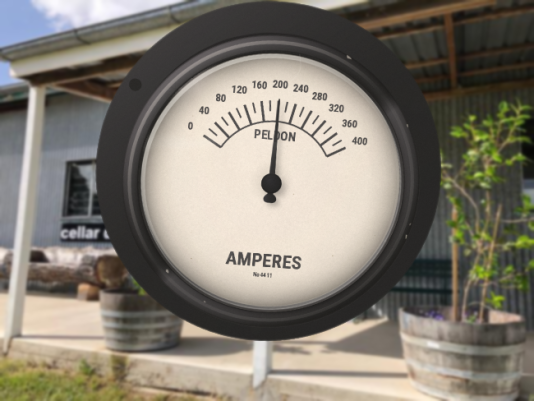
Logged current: 200 A
